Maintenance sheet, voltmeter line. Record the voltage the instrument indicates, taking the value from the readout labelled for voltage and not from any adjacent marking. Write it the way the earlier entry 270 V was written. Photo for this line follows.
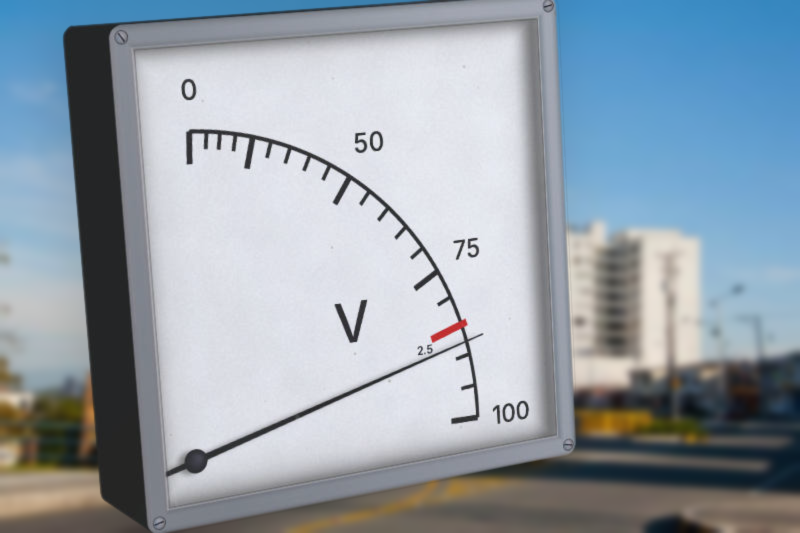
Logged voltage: 87.5 V
